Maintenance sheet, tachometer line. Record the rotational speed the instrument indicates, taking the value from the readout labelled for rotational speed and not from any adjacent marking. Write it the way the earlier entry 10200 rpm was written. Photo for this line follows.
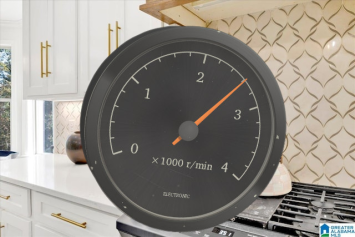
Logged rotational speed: 2600 rpm
